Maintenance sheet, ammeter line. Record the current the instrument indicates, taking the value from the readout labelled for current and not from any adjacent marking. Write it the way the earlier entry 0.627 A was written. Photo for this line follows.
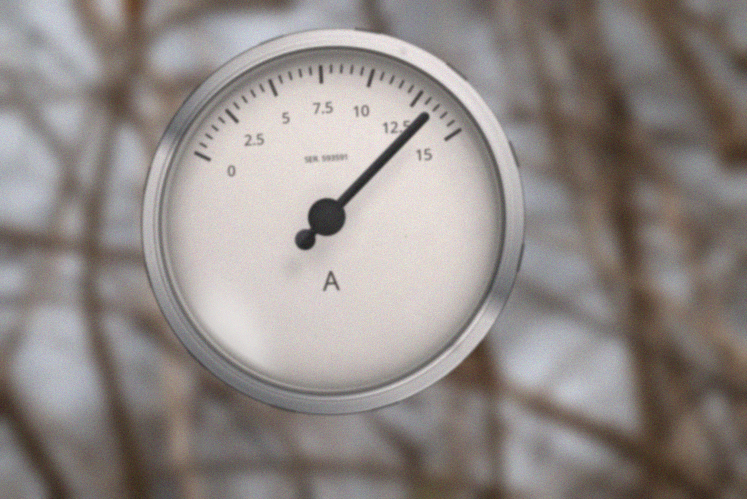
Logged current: 13.5 A
